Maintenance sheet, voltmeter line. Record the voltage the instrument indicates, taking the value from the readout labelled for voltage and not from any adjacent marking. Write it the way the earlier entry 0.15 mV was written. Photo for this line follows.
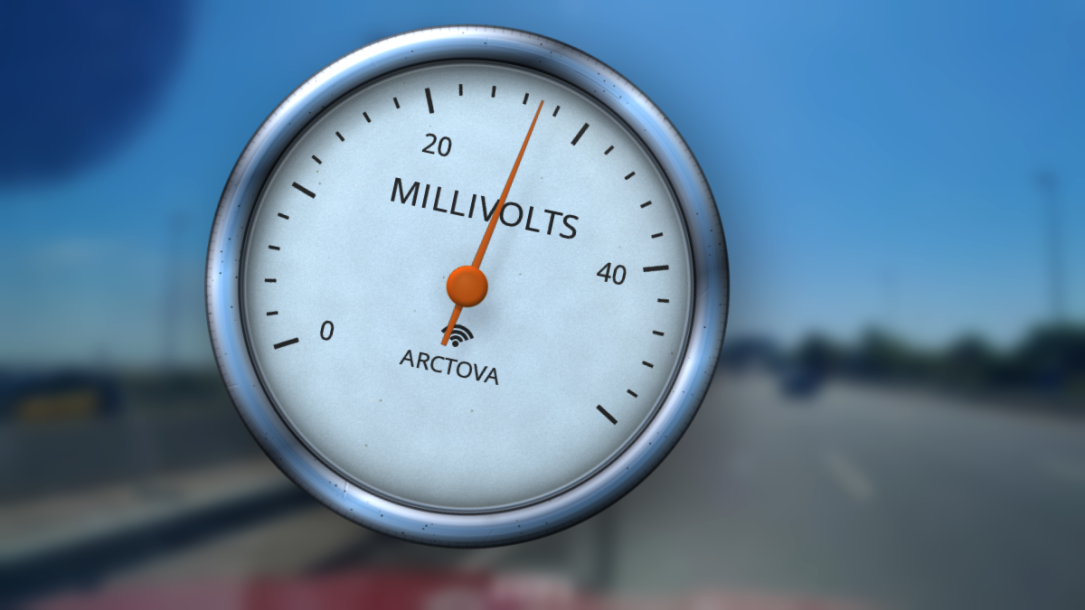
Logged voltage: 27 mV
